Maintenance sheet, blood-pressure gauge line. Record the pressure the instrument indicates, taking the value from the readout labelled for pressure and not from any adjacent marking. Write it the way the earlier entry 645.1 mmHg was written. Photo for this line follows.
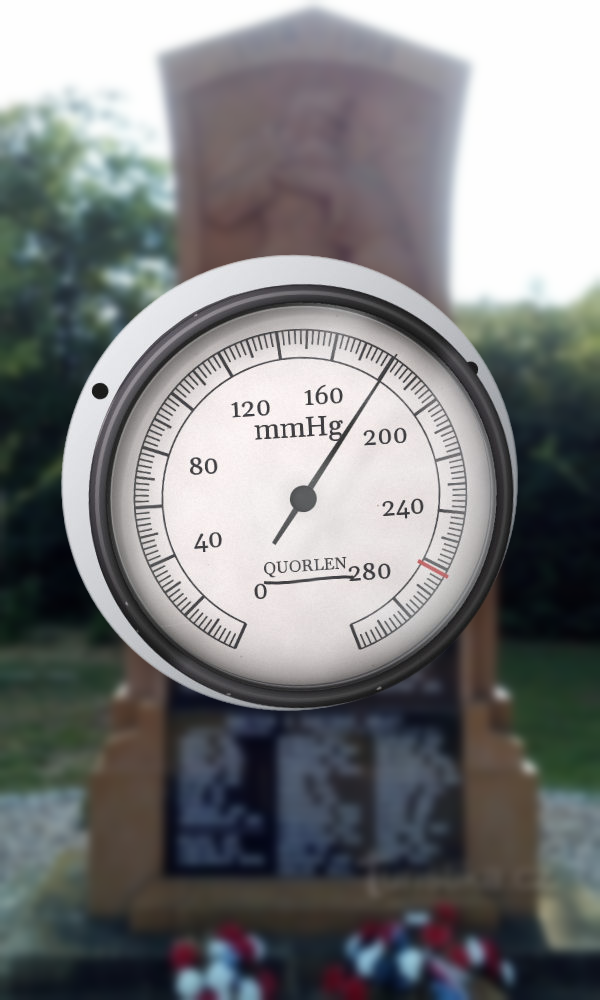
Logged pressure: 180 mmHg
